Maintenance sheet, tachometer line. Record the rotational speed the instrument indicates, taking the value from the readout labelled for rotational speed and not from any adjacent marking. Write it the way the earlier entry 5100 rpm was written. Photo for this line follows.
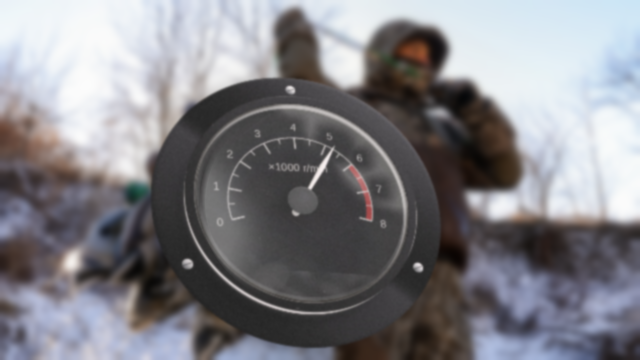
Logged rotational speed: 5250 rpm
